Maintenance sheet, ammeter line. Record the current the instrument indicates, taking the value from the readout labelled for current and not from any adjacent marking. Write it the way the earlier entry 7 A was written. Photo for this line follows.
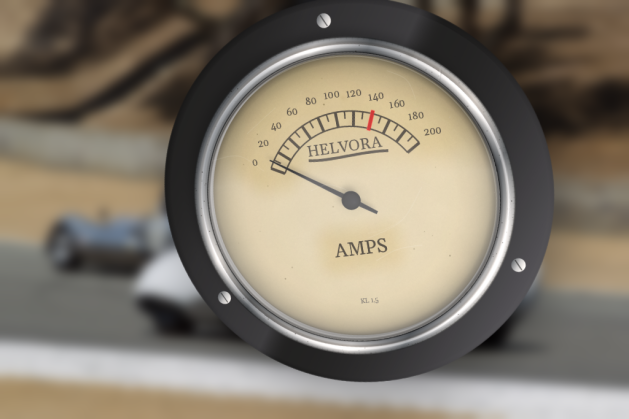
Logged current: 10 A
